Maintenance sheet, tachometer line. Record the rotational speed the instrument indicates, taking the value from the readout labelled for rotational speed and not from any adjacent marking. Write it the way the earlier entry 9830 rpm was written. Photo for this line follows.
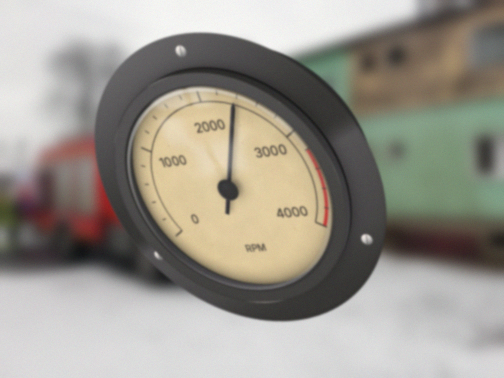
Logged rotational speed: 2400 rpm
